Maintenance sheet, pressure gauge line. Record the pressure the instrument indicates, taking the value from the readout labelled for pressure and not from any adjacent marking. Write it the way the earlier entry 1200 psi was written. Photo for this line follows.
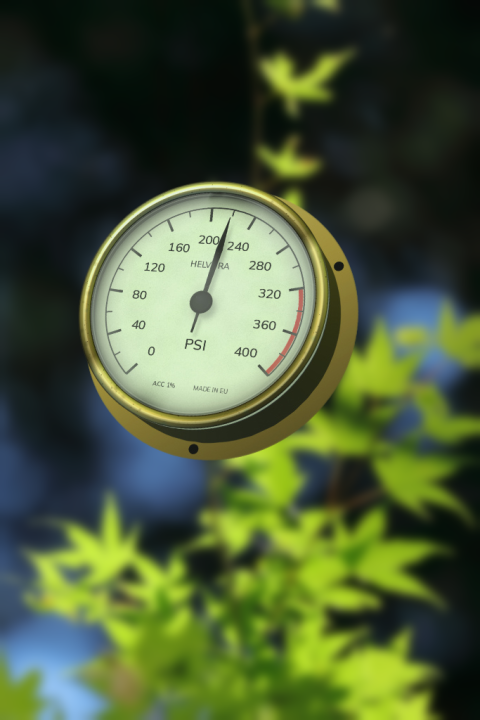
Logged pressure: 220 psi
